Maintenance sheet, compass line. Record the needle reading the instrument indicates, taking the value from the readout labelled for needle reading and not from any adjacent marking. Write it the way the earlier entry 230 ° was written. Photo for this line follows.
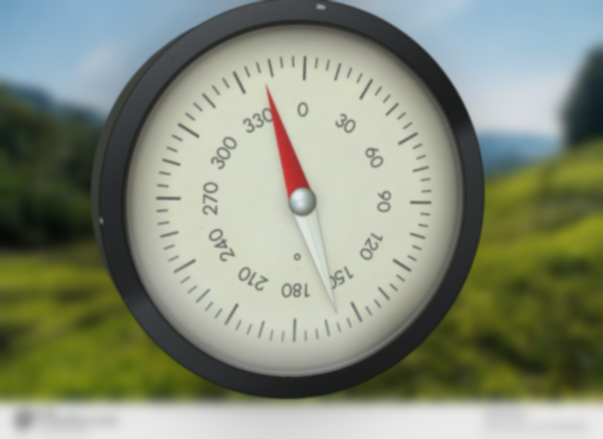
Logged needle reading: 340 °
